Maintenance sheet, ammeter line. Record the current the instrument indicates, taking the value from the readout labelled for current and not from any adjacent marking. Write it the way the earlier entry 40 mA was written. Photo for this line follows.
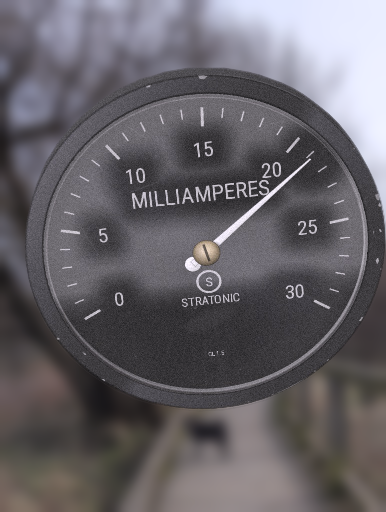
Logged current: 21 mA
